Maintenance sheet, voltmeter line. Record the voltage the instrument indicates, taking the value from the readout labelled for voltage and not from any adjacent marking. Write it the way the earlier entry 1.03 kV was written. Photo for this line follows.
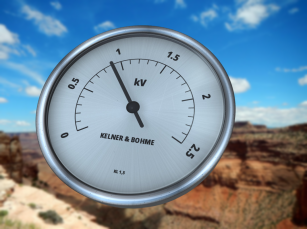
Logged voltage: 0.9 kV
